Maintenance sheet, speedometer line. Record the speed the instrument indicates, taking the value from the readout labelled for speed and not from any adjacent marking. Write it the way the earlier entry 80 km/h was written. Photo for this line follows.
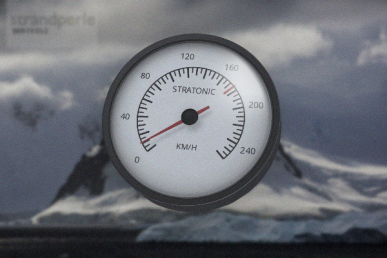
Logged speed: 10 km/h
